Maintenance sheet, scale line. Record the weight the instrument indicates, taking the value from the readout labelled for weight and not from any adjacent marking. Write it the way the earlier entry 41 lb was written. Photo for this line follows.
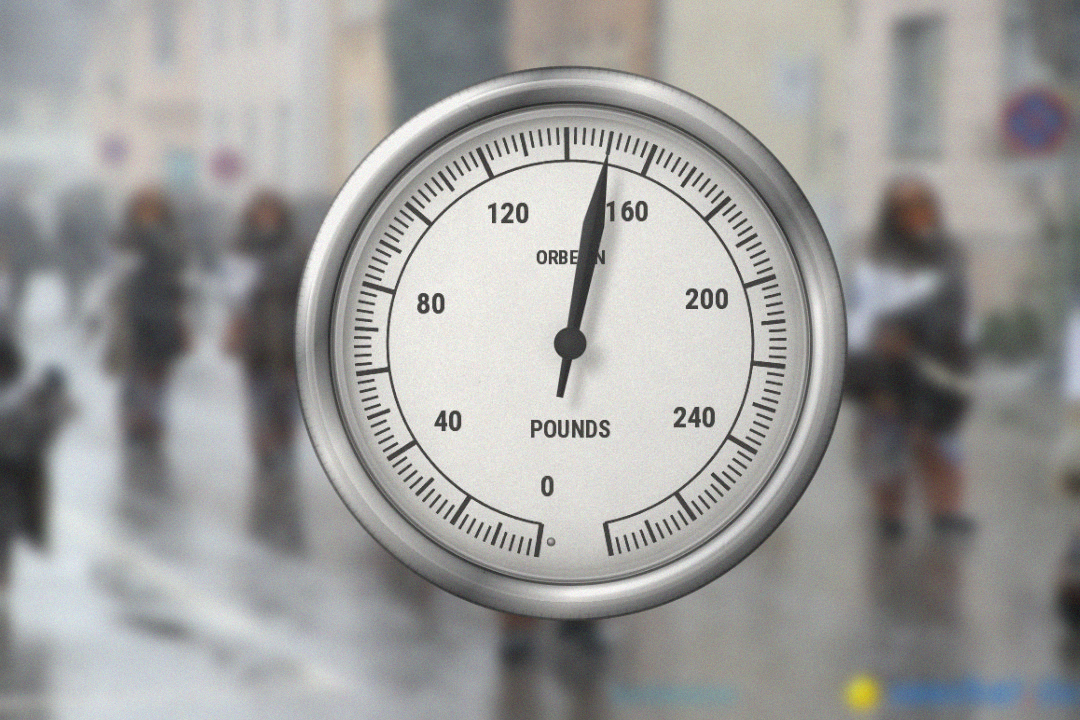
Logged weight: 150 lb
